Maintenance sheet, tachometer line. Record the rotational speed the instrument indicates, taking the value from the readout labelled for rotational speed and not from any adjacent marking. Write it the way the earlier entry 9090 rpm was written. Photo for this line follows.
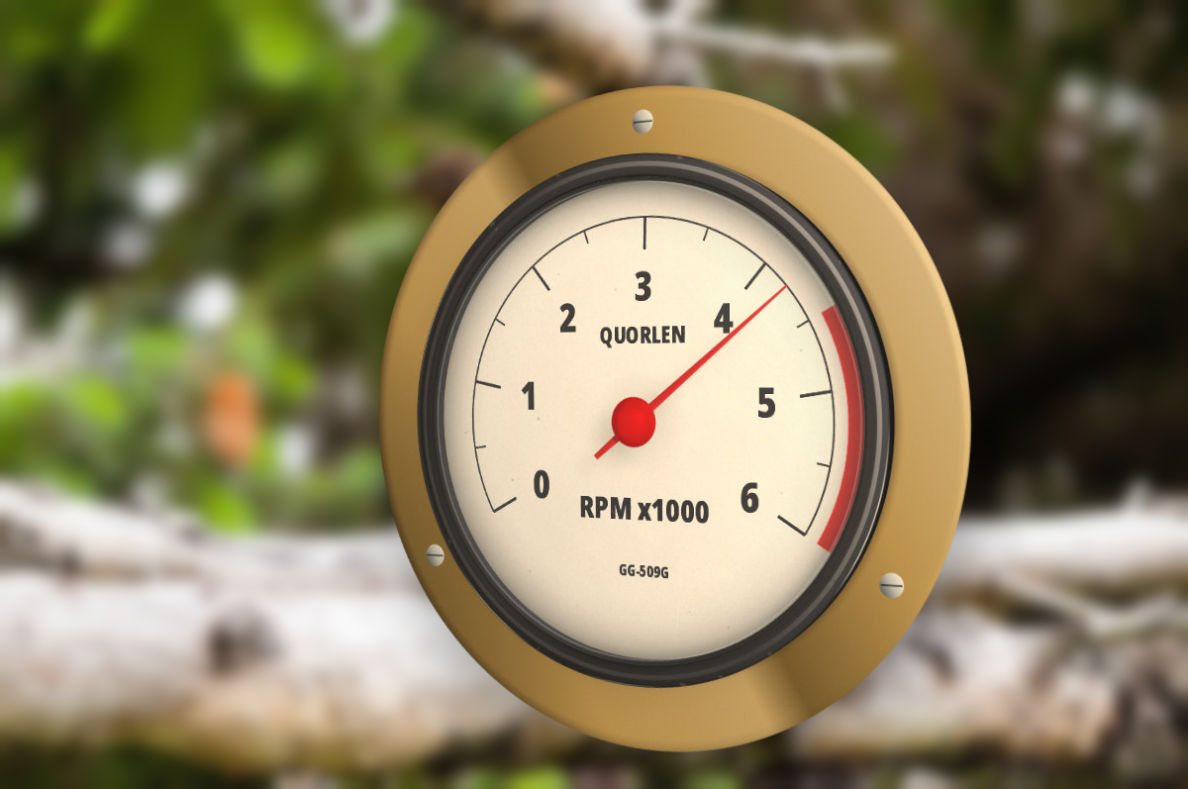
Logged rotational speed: 4250 rpm
